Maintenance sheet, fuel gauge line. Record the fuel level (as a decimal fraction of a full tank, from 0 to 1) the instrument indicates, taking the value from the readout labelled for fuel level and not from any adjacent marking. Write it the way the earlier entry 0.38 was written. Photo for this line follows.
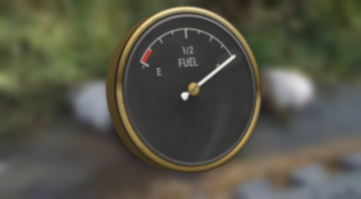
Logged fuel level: 1
